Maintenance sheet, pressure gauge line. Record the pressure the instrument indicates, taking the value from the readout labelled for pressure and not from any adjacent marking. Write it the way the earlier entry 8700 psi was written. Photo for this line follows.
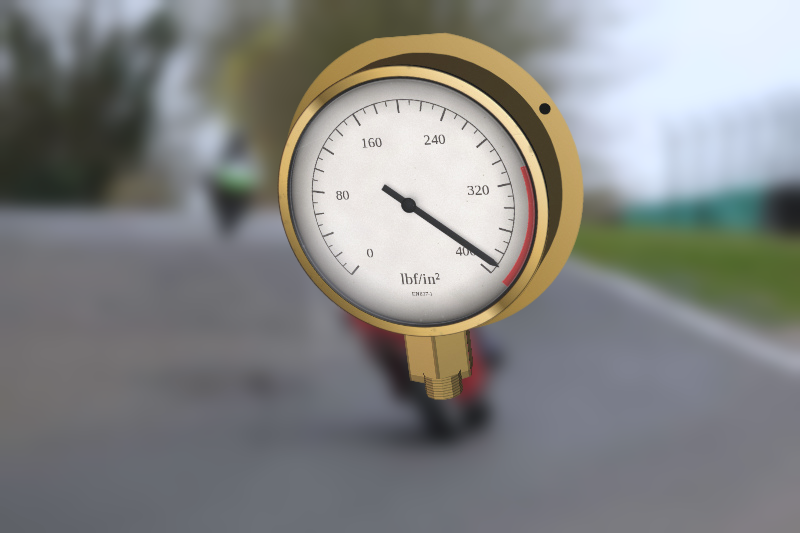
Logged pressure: 390 psi
